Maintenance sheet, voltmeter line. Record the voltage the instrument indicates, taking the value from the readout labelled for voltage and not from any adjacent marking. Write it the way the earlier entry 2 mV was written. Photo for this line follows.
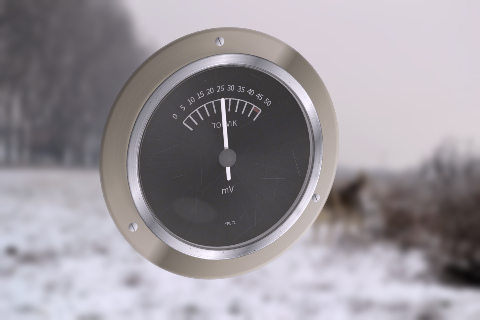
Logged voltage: 25 mV
